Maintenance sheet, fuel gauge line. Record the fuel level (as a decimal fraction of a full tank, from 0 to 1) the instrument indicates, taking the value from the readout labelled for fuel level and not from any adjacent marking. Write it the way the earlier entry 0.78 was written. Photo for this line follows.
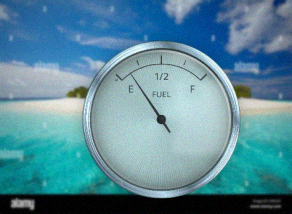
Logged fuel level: 0.125
